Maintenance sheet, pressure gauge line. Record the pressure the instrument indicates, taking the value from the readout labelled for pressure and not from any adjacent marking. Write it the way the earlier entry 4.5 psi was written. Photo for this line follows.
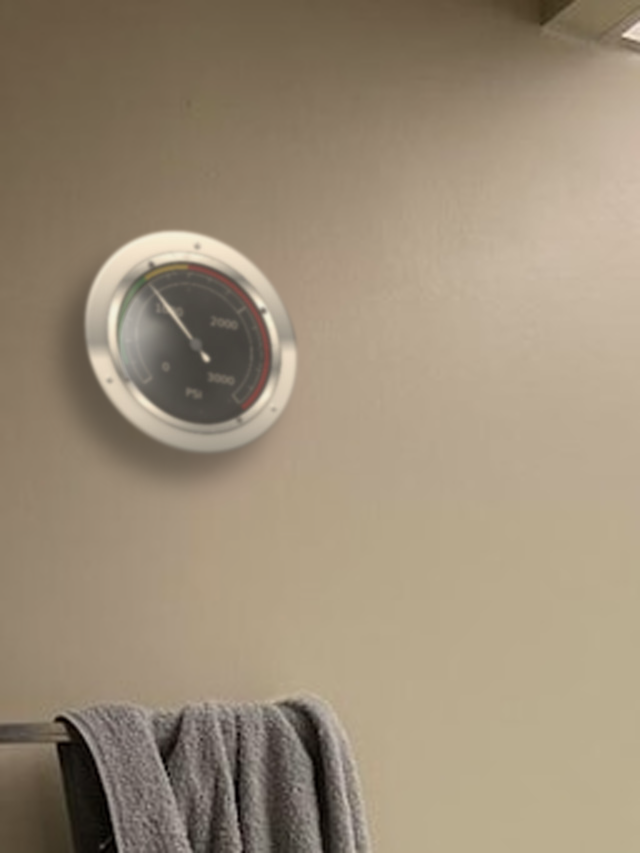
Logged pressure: 1000 psi
